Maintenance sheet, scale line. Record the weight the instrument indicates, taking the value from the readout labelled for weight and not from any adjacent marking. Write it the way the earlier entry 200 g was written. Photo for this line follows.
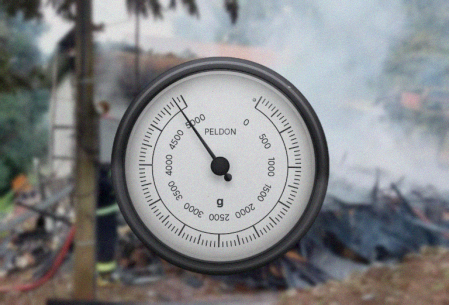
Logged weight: 4900 g
